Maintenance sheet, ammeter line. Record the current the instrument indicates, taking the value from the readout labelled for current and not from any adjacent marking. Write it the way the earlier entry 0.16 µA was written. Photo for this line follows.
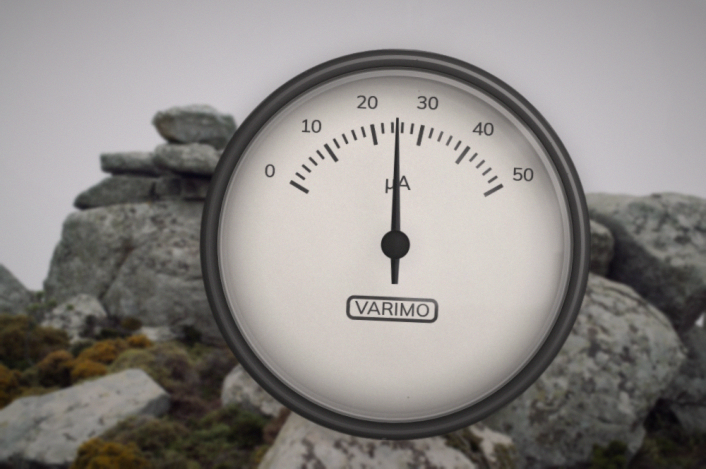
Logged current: 25 µA
